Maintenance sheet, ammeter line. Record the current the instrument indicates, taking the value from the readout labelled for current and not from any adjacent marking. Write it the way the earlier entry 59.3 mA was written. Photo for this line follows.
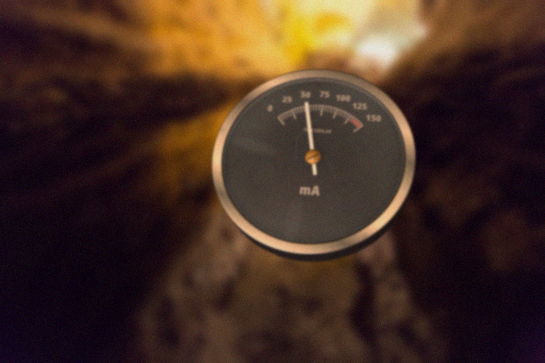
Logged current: 50 mA
